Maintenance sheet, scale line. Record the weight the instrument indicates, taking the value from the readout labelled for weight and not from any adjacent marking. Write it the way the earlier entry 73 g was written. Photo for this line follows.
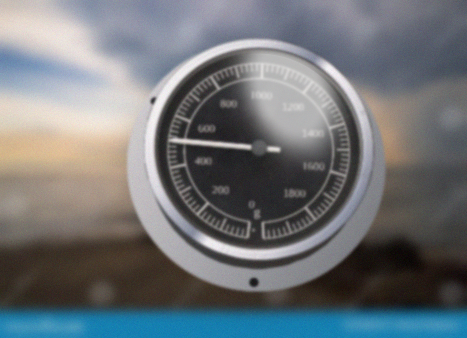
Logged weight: 500 g
